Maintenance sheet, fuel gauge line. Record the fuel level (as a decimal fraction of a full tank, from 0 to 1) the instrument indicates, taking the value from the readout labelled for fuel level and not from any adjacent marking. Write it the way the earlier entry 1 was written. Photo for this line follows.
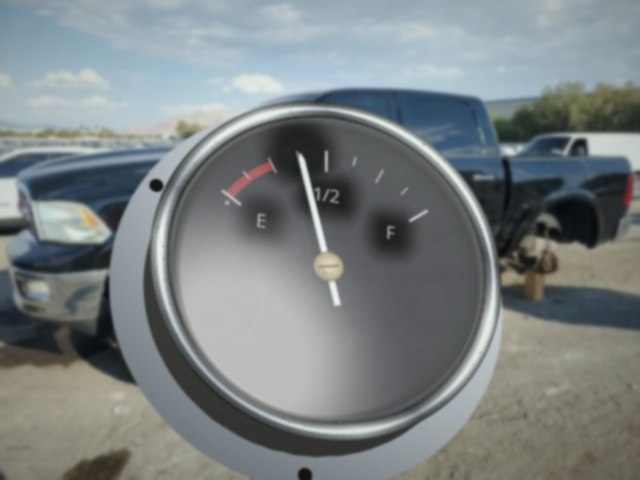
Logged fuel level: 0.375
